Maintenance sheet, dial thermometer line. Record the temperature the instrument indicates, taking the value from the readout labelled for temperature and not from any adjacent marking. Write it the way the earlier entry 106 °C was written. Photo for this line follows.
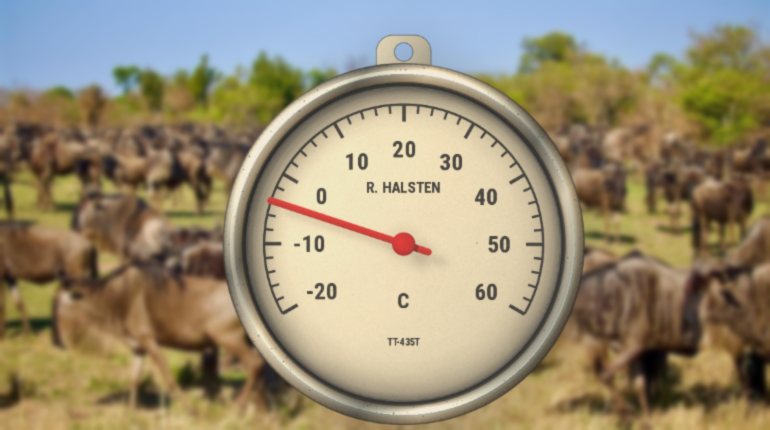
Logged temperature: -4 °C
